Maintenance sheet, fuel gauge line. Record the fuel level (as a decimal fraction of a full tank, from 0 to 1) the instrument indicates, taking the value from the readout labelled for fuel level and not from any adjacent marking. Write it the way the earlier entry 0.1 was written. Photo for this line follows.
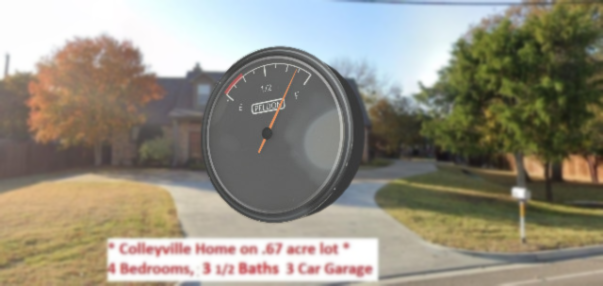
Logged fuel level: 0.875
